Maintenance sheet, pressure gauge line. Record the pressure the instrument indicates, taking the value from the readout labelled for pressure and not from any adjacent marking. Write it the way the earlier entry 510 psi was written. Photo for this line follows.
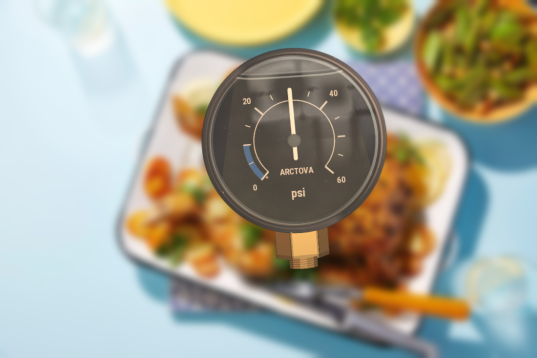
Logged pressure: 30 psi
